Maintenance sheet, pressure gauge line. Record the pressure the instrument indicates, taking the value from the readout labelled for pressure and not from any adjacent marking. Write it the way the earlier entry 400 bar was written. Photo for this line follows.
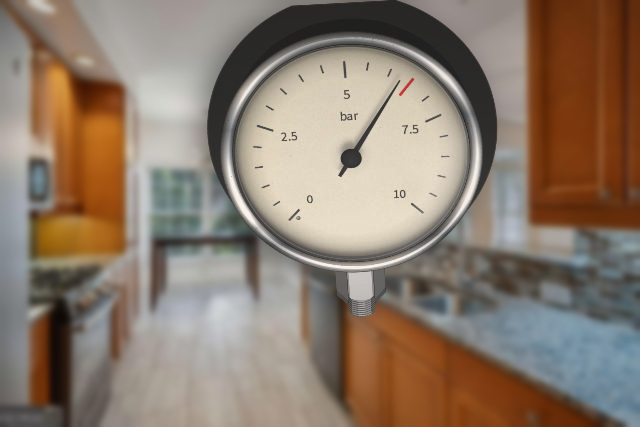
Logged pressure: 6.25 bar
